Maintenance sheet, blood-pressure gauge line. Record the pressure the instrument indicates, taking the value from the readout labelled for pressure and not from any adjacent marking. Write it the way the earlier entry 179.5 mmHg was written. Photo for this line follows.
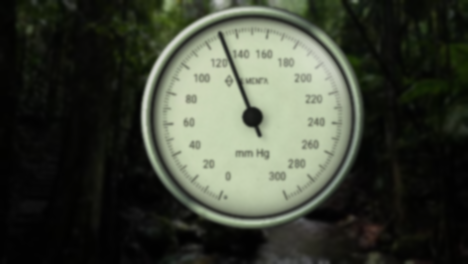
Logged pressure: 130 mmHg
